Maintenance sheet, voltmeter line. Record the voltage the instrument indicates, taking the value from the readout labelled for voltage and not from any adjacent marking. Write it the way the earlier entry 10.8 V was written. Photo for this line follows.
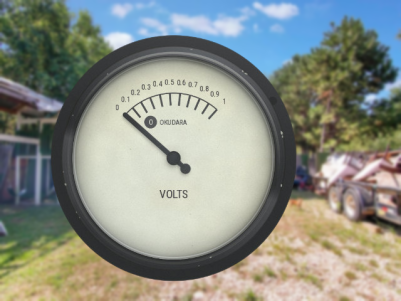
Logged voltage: 0 V
